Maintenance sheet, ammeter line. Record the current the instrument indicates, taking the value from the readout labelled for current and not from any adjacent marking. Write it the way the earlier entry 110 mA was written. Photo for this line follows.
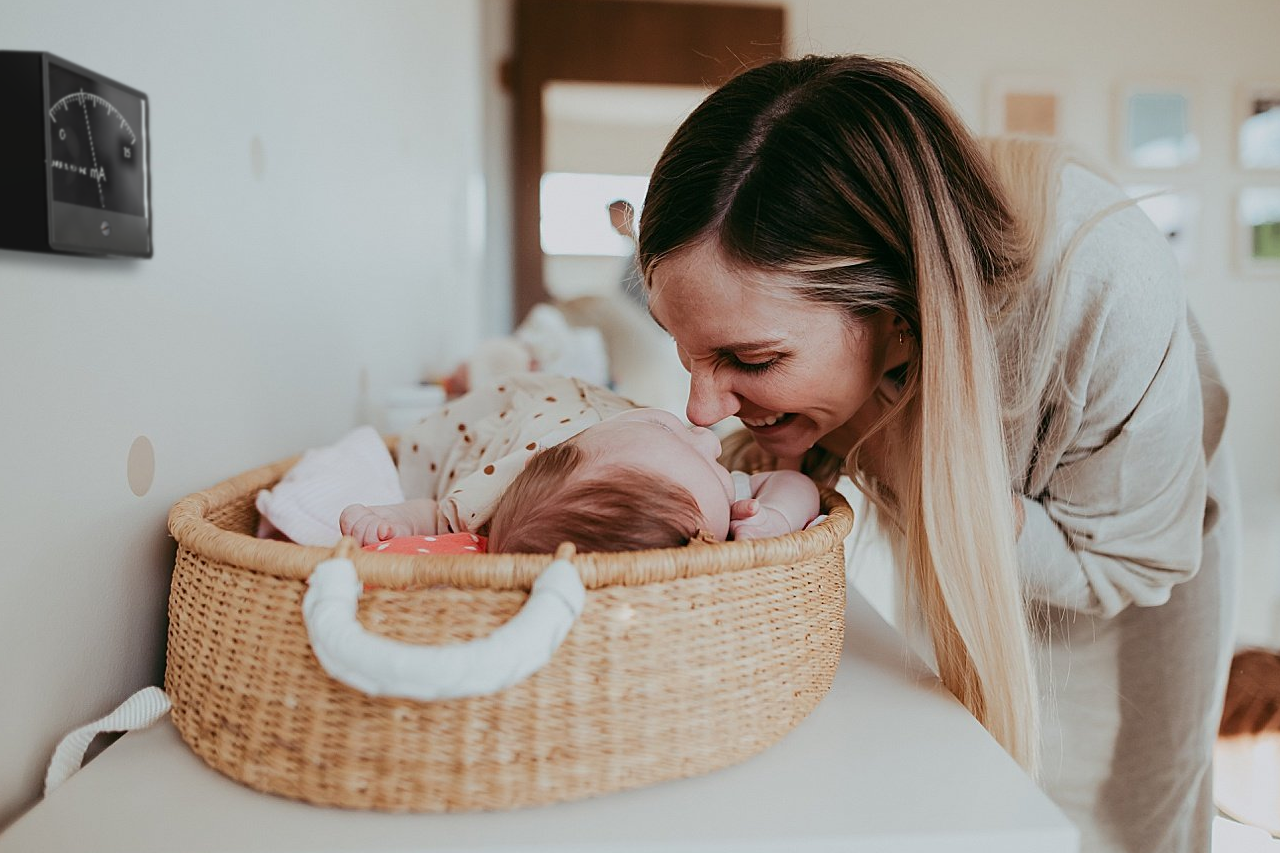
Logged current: 5 mA
